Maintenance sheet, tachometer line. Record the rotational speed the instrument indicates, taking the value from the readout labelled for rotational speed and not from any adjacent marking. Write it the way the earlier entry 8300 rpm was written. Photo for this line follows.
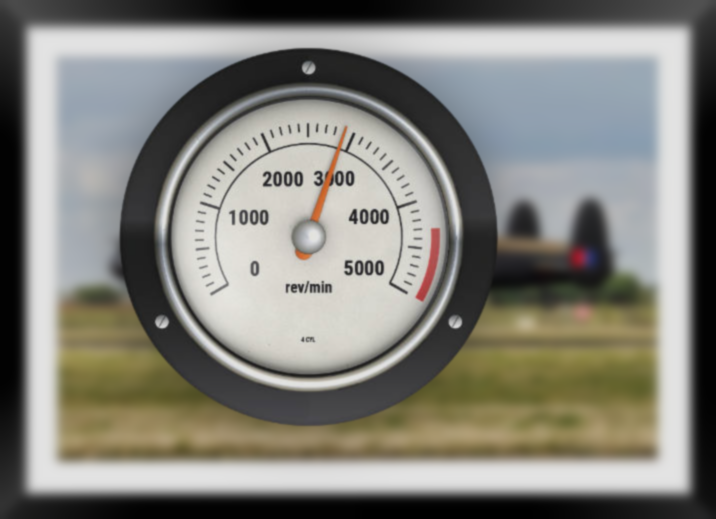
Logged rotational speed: 2900 rpm
